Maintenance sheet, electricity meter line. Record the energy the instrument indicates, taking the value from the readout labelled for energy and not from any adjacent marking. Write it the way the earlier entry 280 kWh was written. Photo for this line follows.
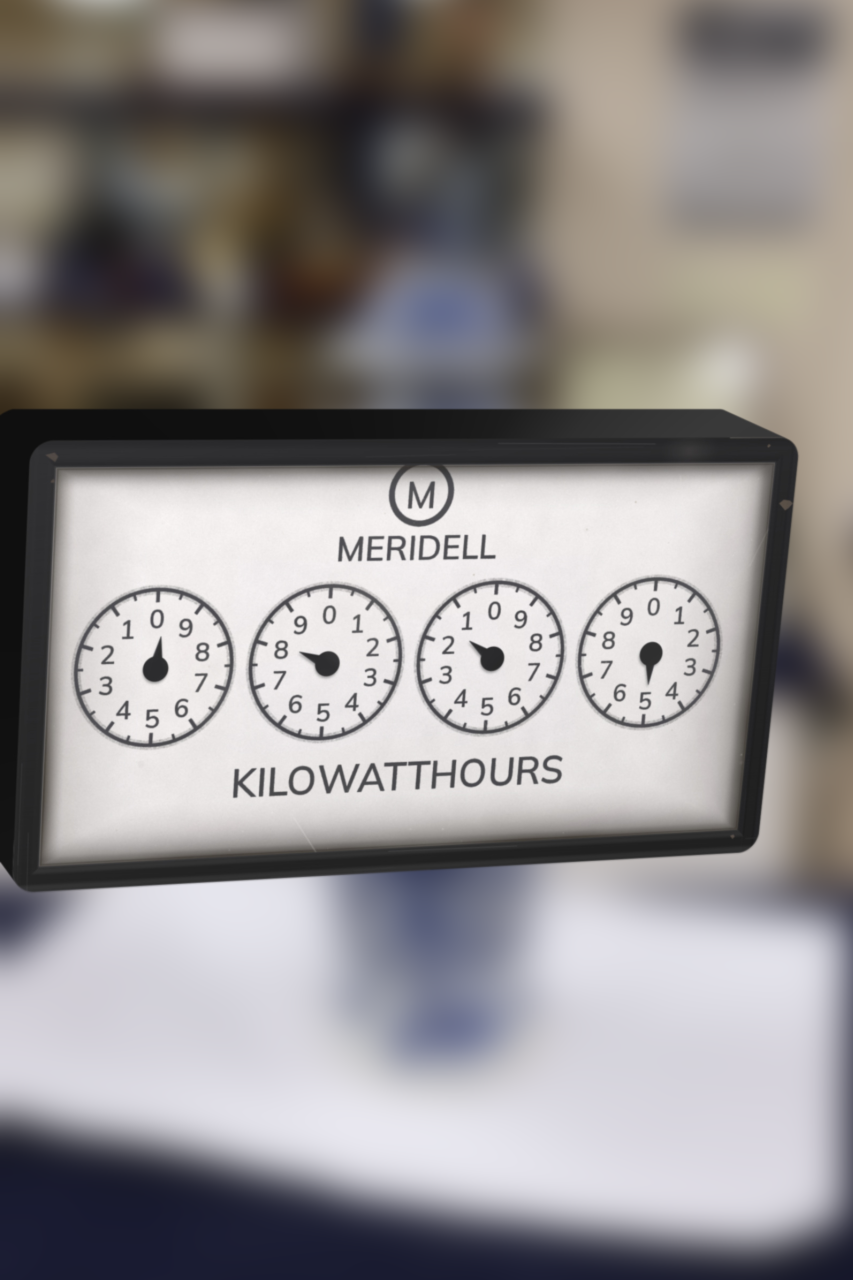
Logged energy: 9815 kWh
